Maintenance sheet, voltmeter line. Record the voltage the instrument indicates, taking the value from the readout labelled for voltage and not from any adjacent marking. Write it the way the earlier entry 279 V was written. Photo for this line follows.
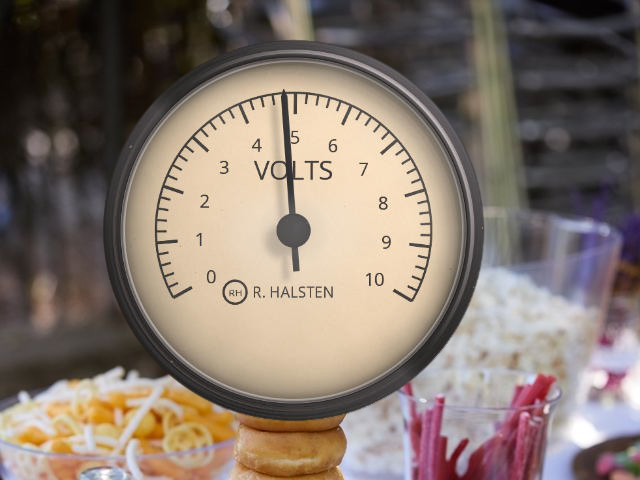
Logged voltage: 4.8 V
